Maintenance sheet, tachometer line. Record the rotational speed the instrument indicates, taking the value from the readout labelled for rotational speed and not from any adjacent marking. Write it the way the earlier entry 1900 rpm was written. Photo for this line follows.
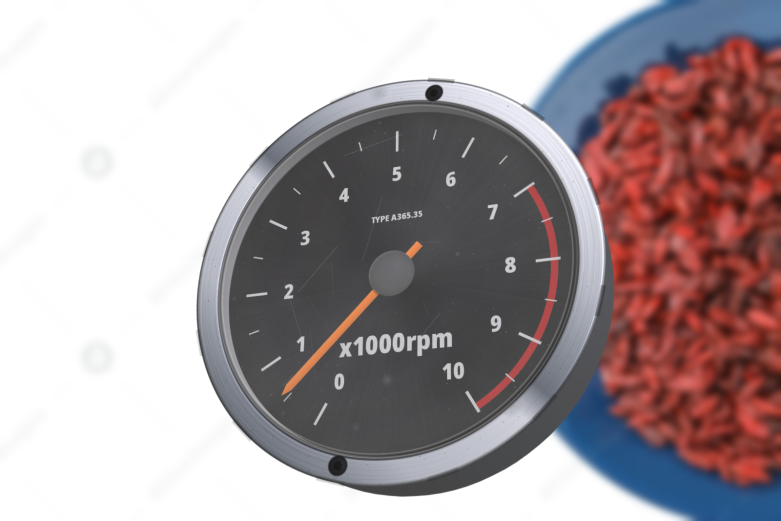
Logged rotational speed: 500 rpm
